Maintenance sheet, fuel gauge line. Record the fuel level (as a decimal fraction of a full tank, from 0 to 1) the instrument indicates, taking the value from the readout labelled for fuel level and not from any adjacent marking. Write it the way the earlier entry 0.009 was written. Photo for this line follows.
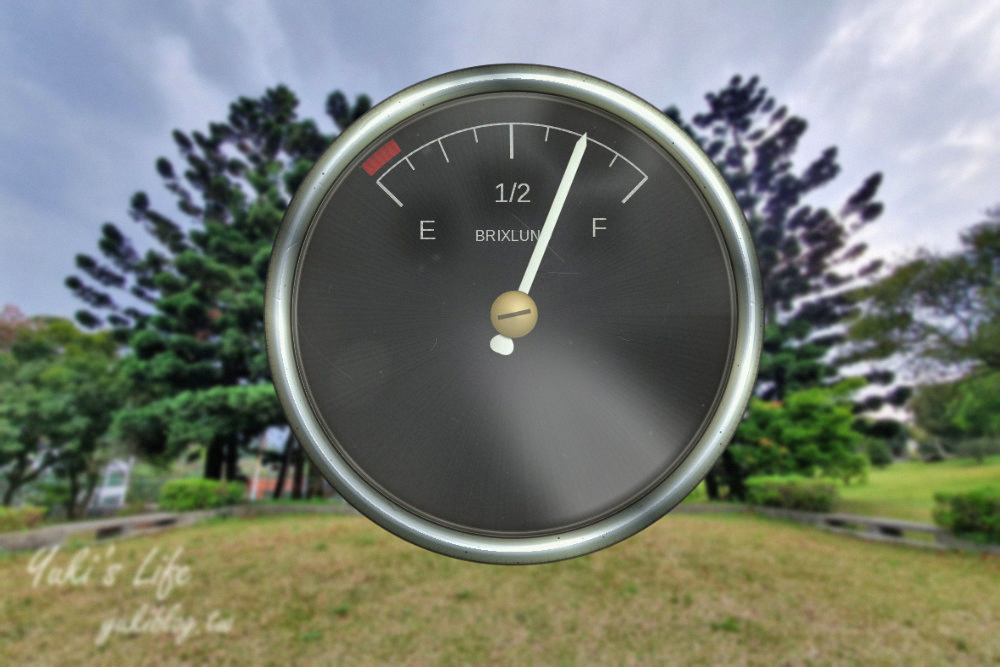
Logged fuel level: 0.75
